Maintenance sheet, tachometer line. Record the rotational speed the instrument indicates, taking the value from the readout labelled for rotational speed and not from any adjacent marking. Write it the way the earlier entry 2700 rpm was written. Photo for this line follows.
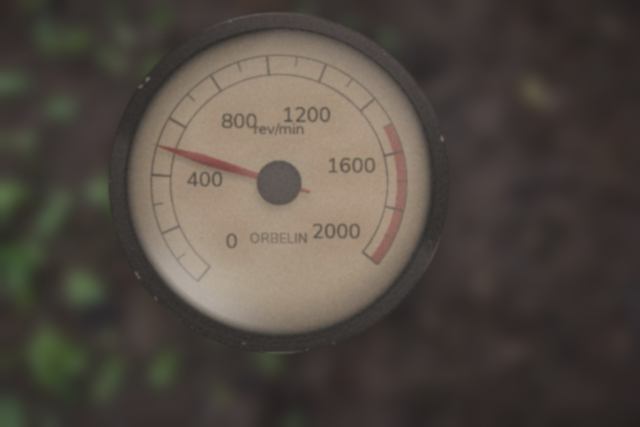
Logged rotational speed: 500 rpm
